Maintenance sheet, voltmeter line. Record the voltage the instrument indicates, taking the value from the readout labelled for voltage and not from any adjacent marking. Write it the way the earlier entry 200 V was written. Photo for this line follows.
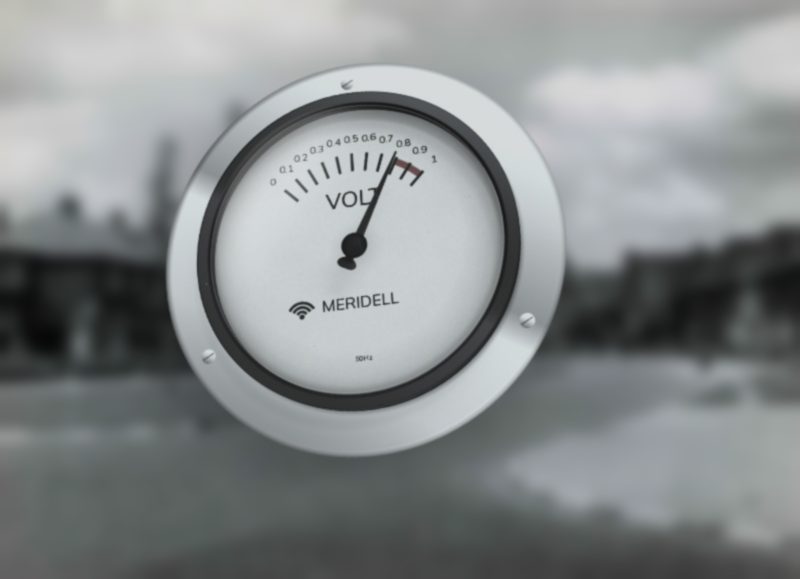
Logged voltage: 0.8 V
